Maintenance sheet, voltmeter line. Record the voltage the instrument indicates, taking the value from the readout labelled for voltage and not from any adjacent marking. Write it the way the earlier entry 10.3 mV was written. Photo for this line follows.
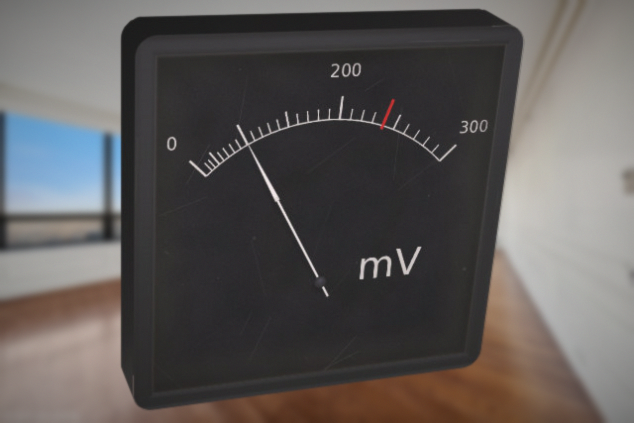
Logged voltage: 100 mV
